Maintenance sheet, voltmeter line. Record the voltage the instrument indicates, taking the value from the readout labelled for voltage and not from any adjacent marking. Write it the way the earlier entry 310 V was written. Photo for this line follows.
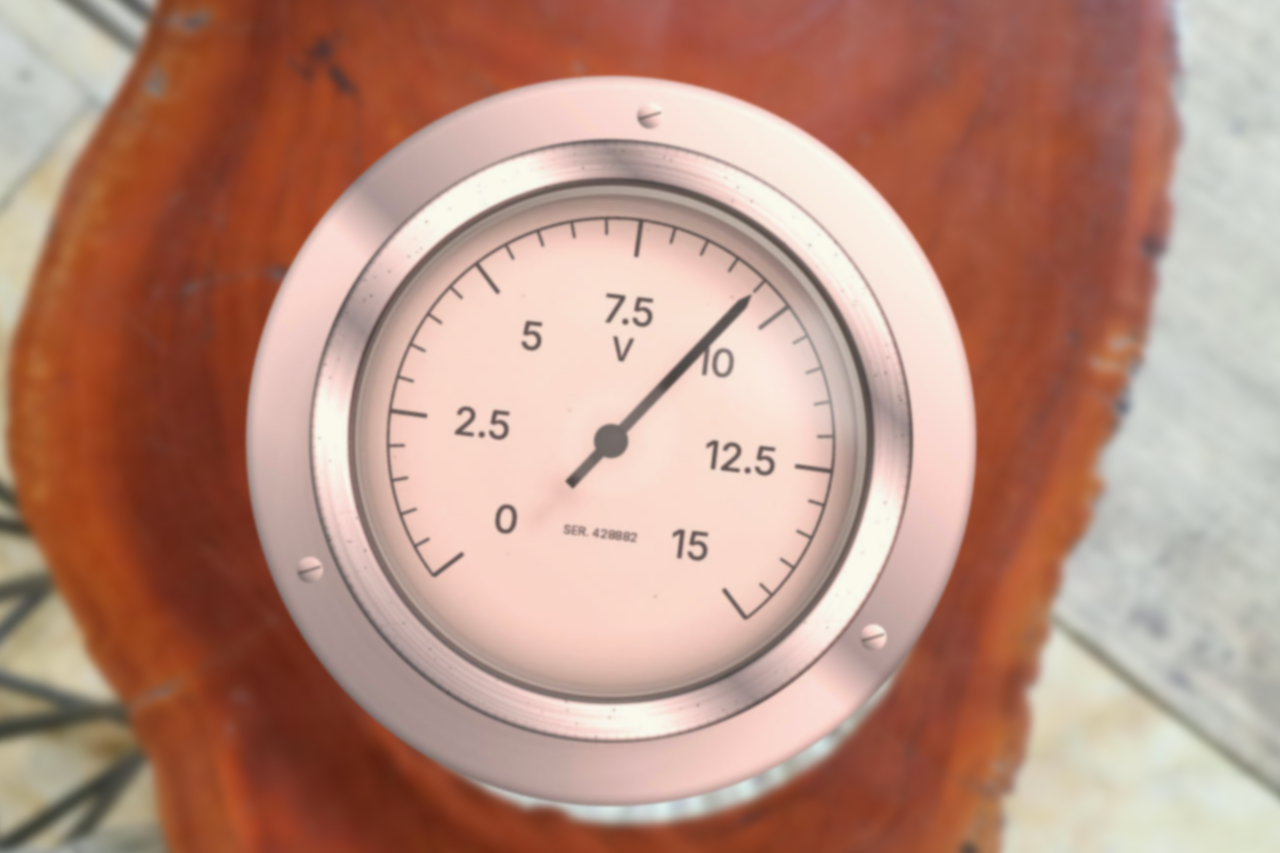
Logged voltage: 9.5 V
